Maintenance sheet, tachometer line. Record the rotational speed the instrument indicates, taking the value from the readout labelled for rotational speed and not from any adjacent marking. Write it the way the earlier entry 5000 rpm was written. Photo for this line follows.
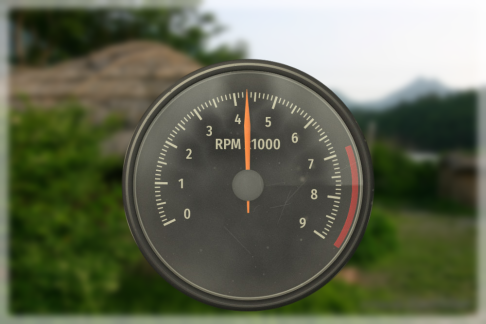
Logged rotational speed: 4300 rpm
